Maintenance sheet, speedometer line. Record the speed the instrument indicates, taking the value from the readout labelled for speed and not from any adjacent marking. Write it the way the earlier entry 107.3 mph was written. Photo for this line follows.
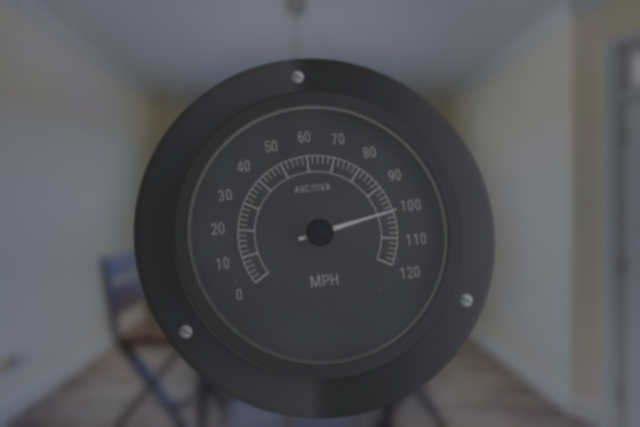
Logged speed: 100 mph
